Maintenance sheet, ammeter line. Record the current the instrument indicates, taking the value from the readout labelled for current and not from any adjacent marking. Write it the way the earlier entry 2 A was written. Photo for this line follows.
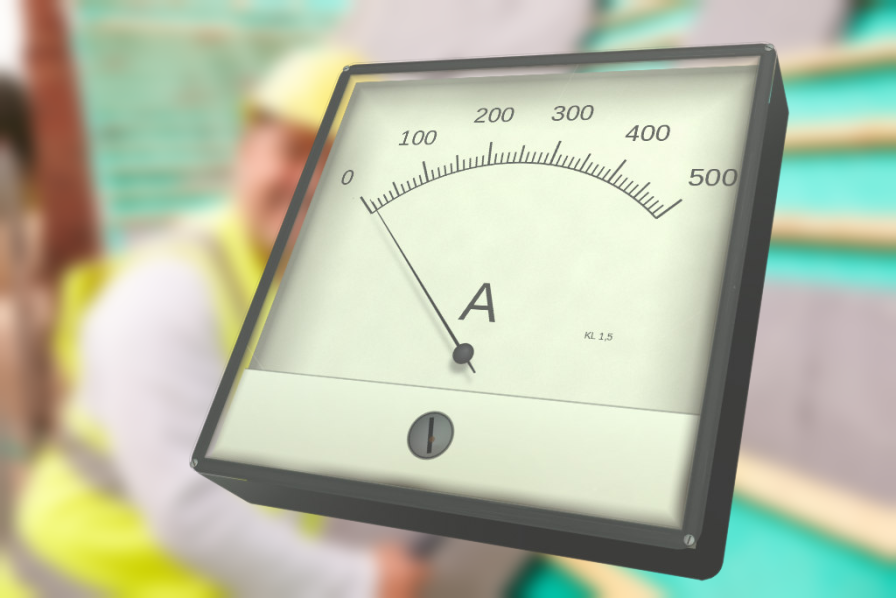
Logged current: 10 A
